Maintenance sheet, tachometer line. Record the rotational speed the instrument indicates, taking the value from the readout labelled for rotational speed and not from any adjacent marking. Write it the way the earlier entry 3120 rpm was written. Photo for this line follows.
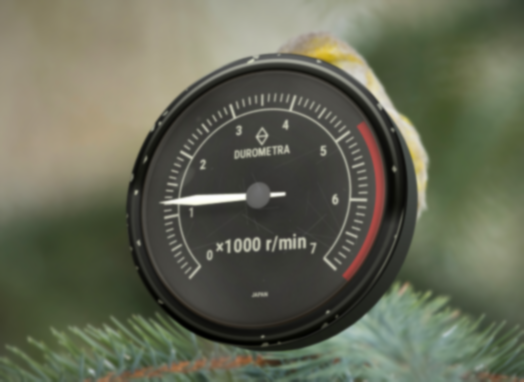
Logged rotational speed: 1200 rpm
